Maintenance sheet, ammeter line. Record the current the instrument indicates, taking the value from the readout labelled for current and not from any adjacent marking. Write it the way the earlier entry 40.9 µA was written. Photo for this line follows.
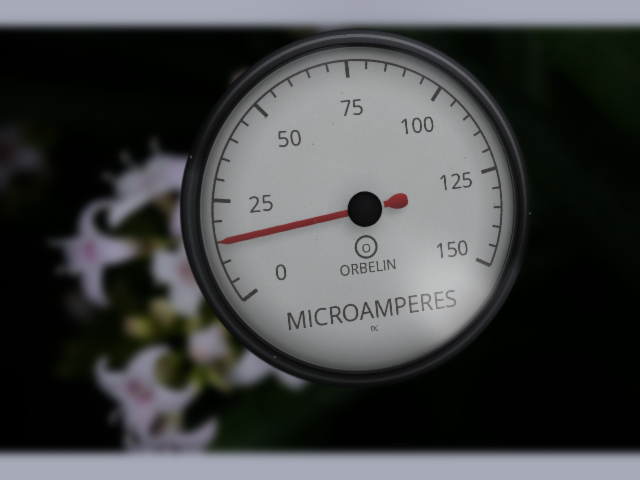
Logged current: 15 µA
